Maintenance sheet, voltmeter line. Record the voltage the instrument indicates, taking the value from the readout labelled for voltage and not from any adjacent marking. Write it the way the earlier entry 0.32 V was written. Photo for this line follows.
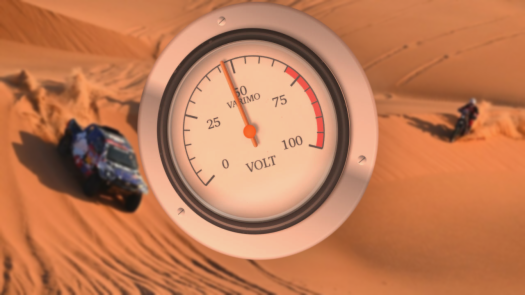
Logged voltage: 47.5 V
